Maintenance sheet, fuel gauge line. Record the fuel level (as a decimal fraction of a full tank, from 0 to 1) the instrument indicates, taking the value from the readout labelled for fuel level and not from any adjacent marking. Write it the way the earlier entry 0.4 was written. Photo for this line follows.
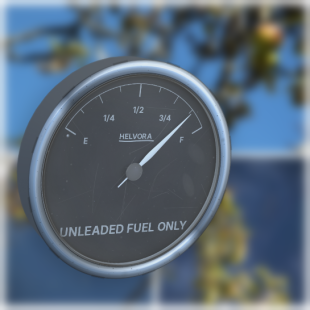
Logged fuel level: 0.875
